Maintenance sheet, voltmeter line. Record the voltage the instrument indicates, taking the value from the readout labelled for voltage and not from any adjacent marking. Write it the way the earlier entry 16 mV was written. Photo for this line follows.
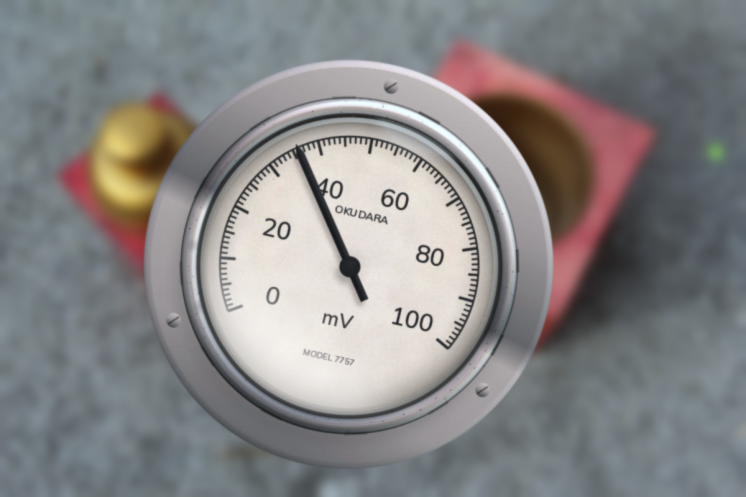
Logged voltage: 36 mV
